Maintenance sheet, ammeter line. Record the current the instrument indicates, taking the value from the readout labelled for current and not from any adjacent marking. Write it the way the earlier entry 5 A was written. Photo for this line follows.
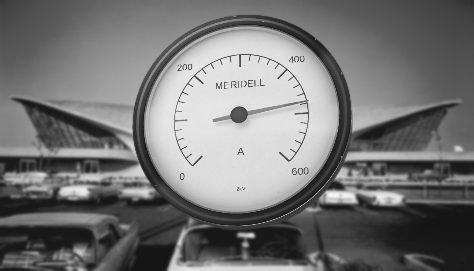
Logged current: 480 A
